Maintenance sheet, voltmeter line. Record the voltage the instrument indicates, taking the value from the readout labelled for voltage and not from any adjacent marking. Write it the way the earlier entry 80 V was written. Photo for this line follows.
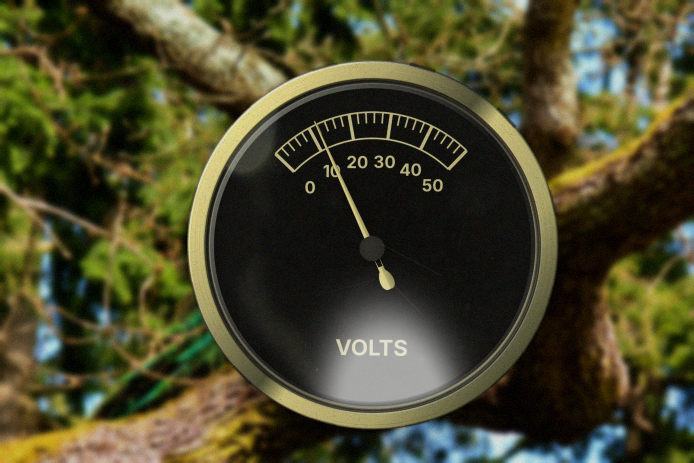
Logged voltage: 12 V
